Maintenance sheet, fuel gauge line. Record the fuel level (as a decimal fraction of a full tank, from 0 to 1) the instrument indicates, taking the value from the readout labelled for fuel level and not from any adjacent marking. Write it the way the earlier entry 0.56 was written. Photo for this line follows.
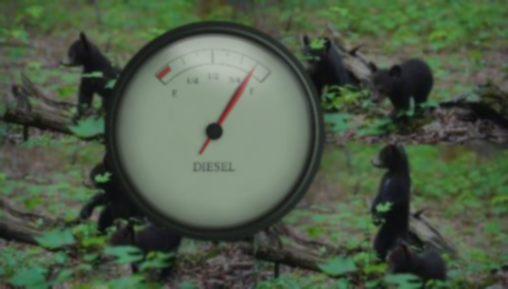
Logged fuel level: 0.875
